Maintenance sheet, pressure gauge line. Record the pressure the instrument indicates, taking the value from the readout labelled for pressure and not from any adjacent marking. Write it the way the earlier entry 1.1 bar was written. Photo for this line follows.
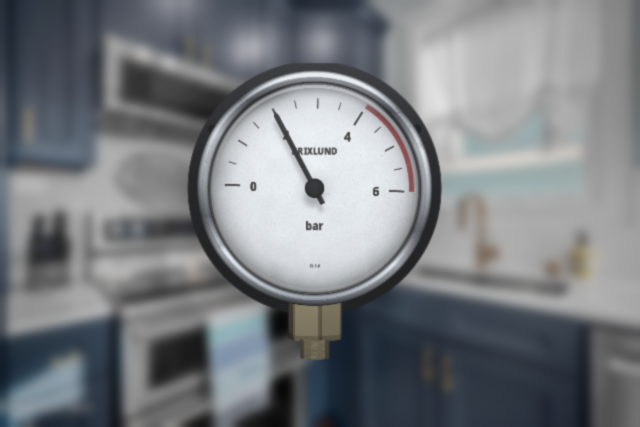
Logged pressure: 2 bar
